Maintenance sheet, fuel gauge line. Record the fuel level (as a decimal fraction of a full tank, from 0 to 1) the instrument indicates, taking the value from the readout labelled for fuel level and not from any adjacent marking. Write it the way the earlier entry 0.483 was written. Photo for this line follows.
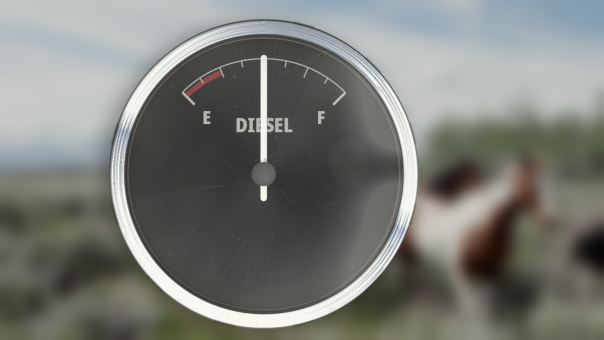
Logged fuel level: 0.5
